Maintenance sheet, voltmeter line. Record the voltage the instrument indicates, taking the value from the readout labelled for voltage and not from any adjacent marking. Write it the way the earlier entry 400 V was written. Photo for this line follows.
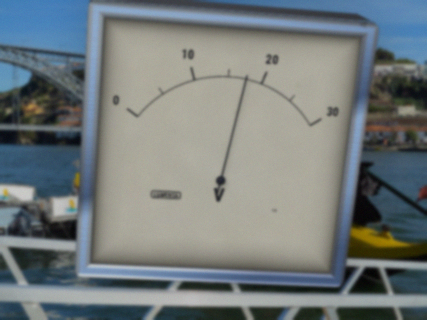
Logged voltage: 17.5 V
